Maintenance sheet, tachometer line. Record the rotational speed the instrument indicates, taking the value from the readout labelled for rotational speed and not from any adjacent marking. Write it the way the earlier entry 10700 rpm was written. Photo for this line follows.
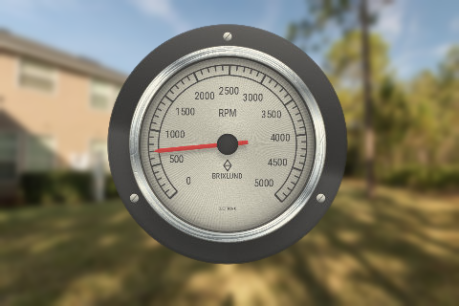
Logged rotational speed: 700 rpm
